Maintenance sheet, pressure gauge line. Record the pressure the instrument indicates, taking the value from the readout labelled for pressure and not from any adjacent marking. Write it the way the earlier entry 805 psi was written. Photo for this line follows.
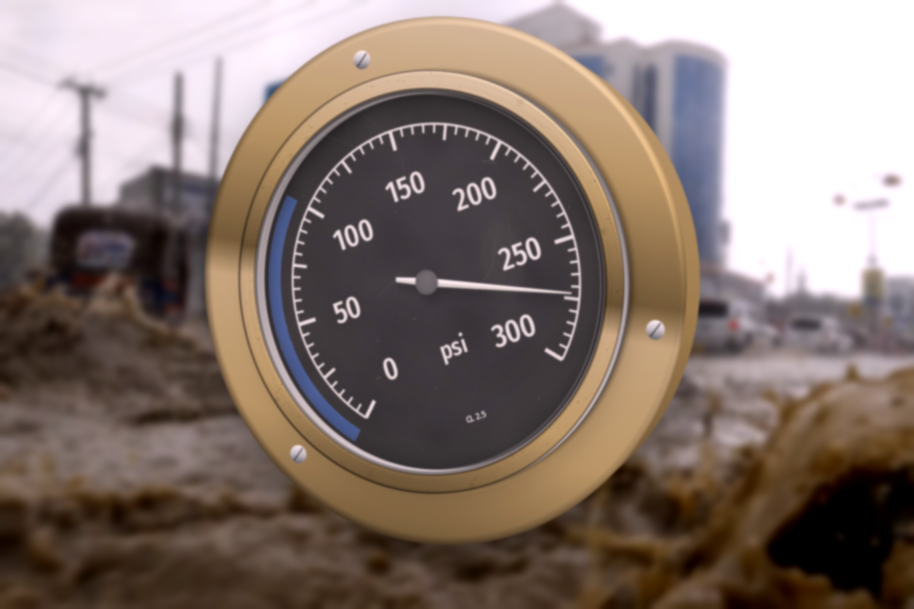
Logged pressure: 272.5 psi
